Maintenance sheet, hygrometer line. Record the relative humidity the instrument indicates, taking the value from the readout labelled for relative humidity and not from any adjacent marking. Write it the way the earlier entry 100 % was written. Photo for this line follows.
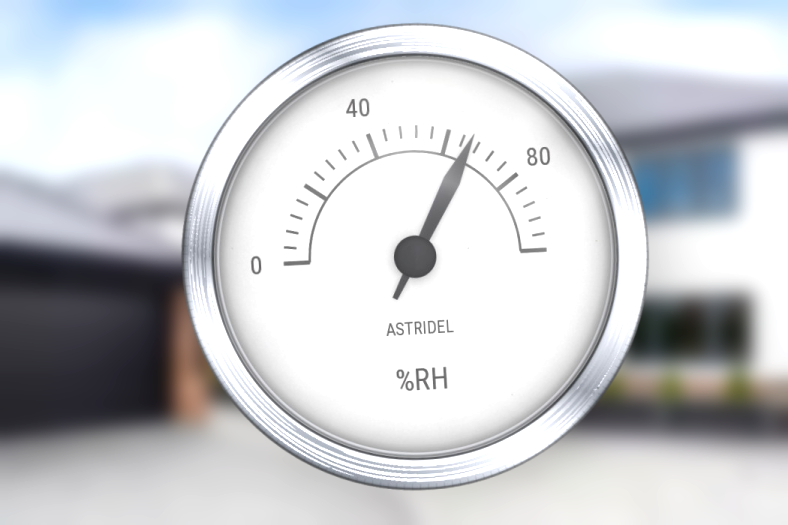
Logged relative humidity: 66 %
